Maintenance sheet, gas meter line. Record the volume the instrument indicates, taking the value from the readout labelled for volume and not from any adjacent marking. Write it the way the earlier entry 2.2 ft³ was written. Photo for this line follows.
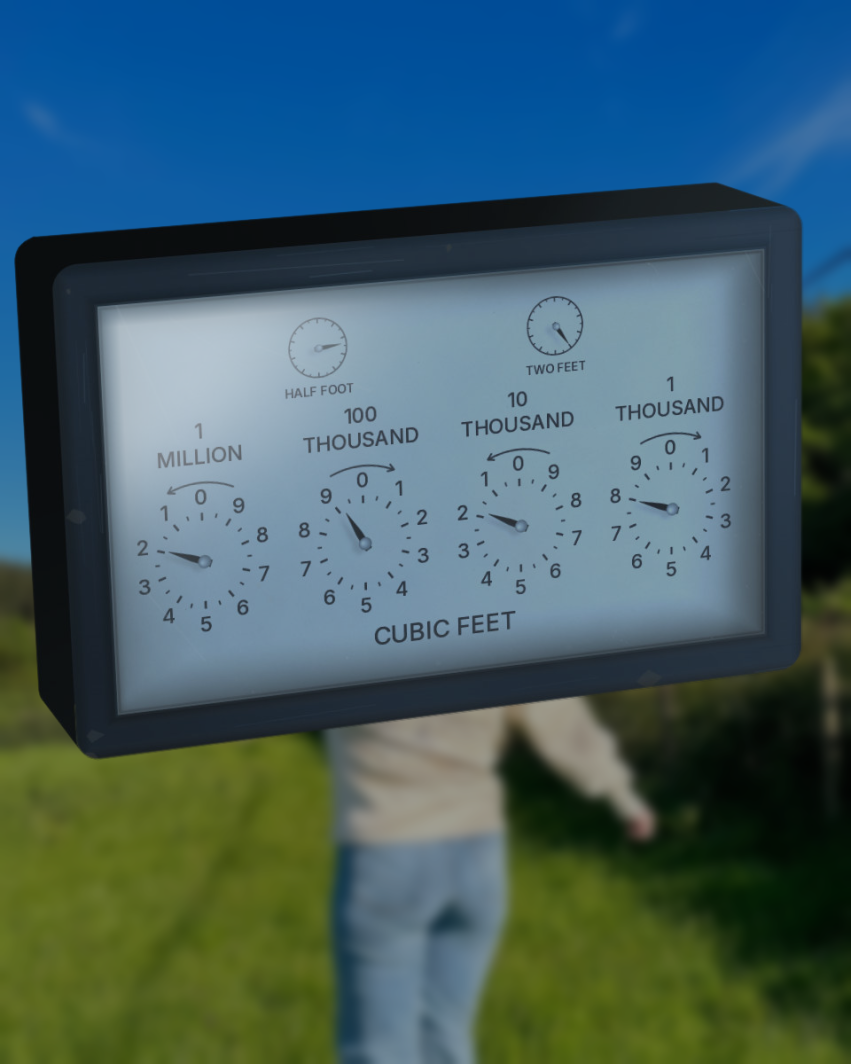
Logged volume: 191800 ft³
